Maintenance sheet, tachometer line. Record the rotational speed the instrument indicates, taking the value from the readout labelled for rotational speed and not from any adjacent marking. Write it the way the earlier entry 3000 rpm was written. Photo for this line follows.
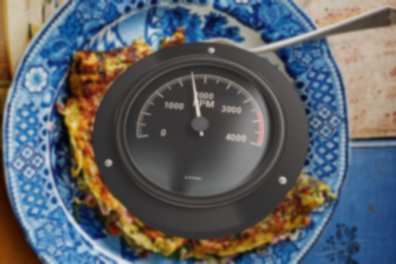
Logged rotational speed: 1750 rpm
